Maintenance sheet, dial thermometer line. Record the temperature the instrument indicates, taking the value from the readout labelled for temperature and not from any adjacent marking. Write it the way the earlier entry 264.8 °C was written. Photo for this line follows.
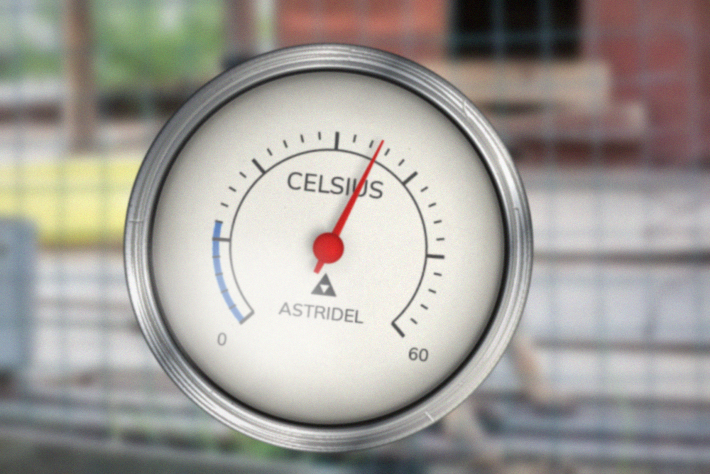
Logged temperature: 35 °C
